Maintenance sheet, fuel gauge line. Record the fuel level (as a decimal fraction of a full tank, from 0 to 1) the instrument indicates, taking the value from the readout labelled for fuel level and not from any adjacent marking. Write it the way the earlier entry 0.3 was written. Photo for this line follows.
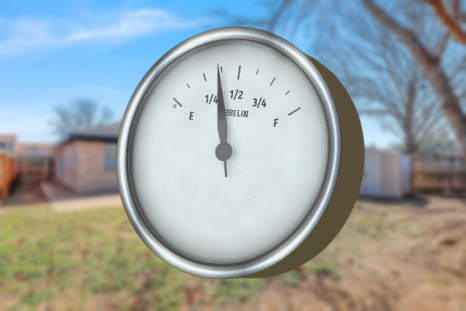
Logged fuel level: 0.375
